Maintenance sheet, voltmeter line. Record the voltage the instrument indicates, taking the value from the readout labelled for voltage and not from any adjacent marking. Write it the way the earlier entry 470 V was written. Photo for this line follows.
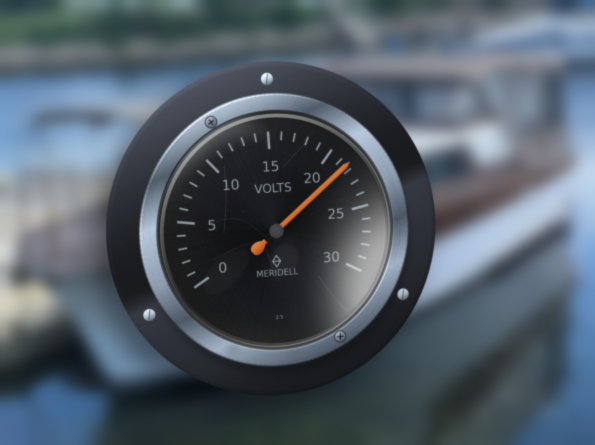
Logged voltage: 21.5 V
